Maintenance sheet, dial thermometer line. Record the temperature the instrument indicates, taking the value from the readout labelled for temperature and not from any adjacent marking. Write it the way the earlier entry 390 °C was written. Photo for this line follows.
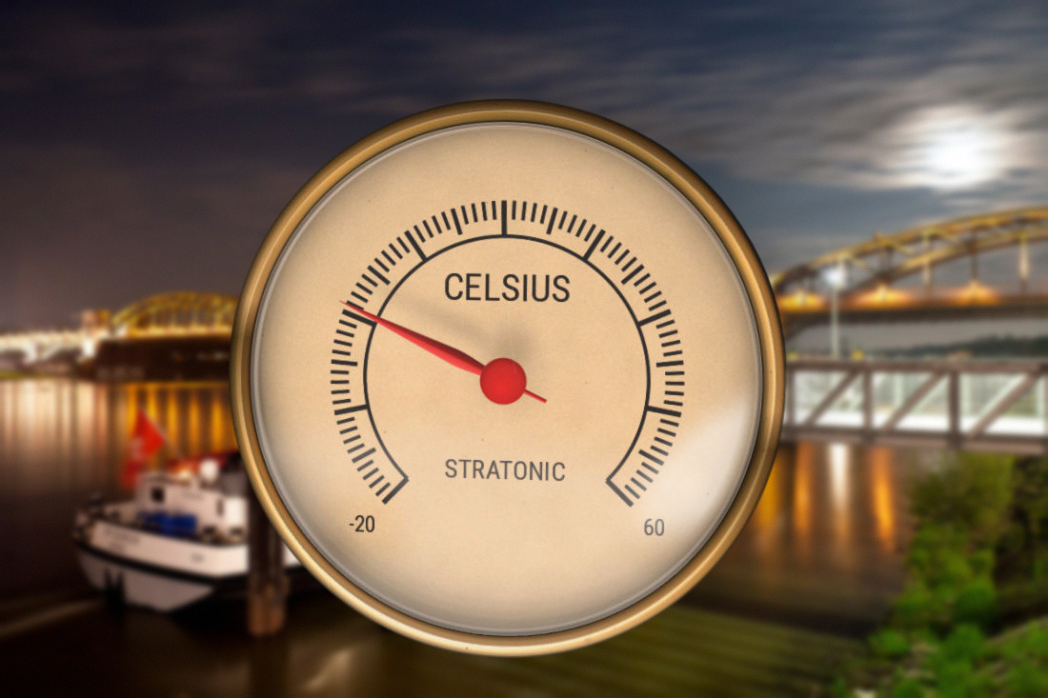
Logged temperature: 1 °C
